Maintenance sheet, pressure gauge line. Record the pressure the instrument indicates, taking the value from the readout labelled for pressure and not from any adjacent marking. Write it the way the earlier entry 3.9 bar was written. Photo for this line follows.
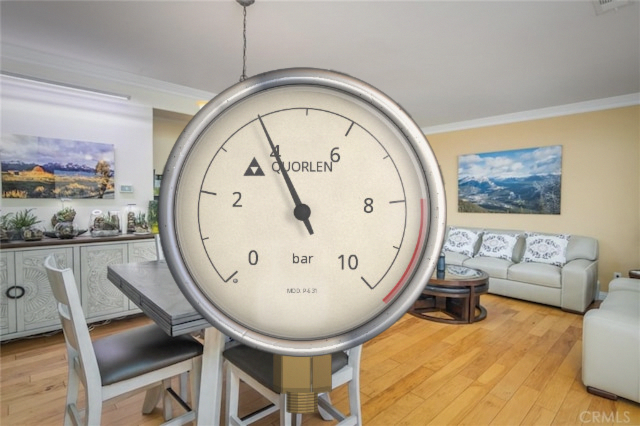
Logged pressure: 4 bar
